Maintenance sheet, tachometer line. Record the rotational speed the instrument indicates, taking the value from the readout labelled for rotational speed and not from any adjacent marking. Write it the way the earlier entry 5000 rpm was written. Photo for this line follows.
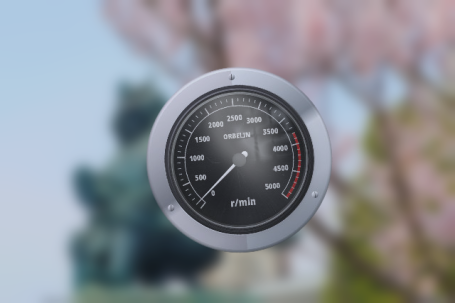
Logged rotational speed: 100 rpm
